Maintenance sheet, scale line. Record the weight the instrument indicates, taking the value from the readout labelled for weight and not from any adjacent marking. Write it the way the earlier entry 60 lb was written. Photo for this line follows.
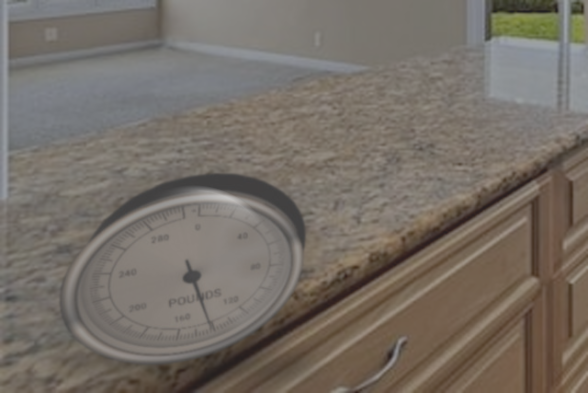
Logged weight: 140 lb
